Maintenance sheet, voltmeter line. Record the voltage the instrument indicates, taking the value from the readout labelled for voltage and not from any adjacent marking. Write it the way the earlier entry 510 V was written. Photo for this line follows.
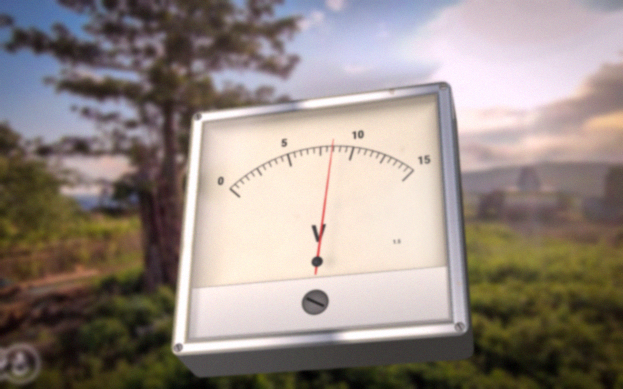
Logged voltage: 8.5 V
